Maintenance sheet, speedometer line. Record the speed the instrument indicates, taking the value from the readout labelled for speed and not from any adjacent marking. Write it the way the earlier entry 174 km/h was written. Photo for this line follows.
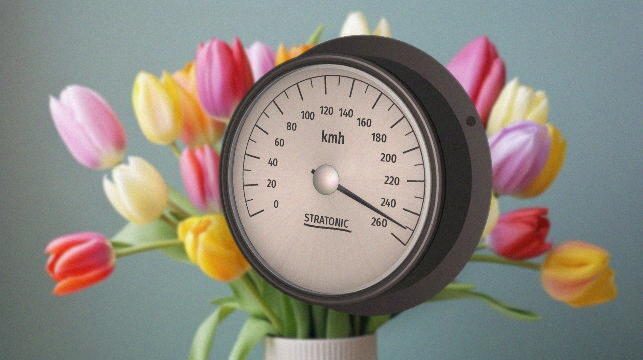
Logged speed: 250 km/h
